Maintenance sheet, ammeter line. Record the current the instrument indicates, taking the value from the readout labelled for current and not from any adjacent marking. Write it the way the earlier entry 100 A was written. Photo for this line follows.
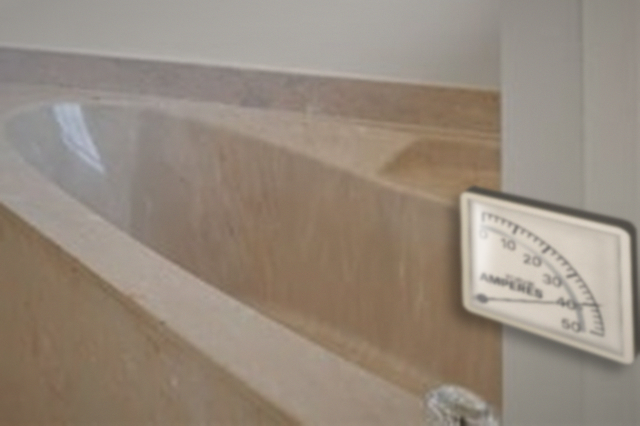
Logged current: 40 A
